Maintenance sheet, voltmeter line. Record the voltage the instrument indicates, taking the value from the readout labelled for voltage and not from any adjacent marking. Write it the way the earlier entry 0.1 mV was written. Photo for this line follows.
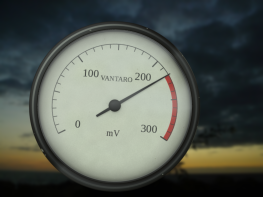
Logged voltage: 220 mV
